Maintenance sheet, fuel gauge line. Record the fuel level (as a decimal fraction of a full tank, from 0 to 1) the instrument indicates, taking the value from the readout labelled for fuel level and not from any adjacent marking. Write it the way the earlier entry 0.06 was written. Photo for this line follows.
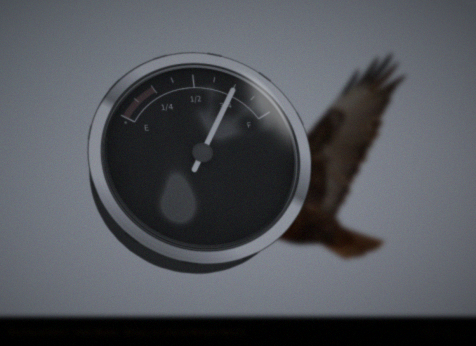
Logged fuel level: 0.75
